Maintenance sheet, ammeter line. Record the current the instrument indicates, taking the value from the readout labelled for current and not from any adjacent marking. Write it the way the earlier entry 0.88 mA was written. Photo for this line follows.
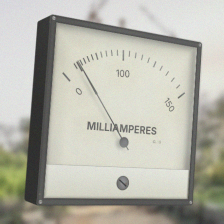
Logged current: 50 mA
